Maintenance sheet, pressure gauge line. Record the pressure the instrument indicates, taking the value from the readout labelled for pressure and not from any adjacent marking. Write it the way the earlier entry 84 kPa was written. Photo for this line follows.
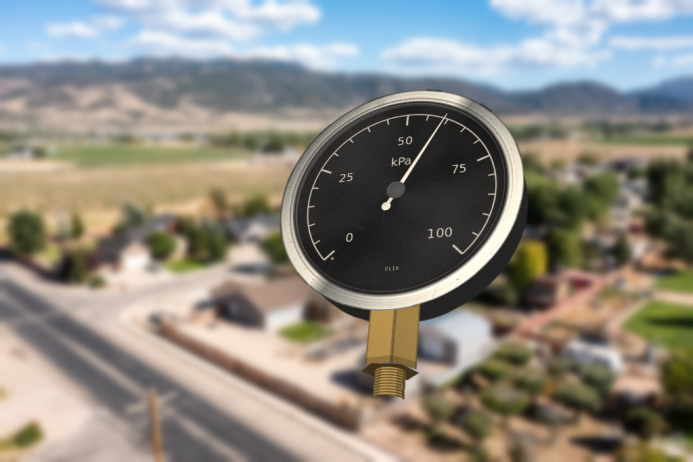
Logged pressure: 60 kPa
